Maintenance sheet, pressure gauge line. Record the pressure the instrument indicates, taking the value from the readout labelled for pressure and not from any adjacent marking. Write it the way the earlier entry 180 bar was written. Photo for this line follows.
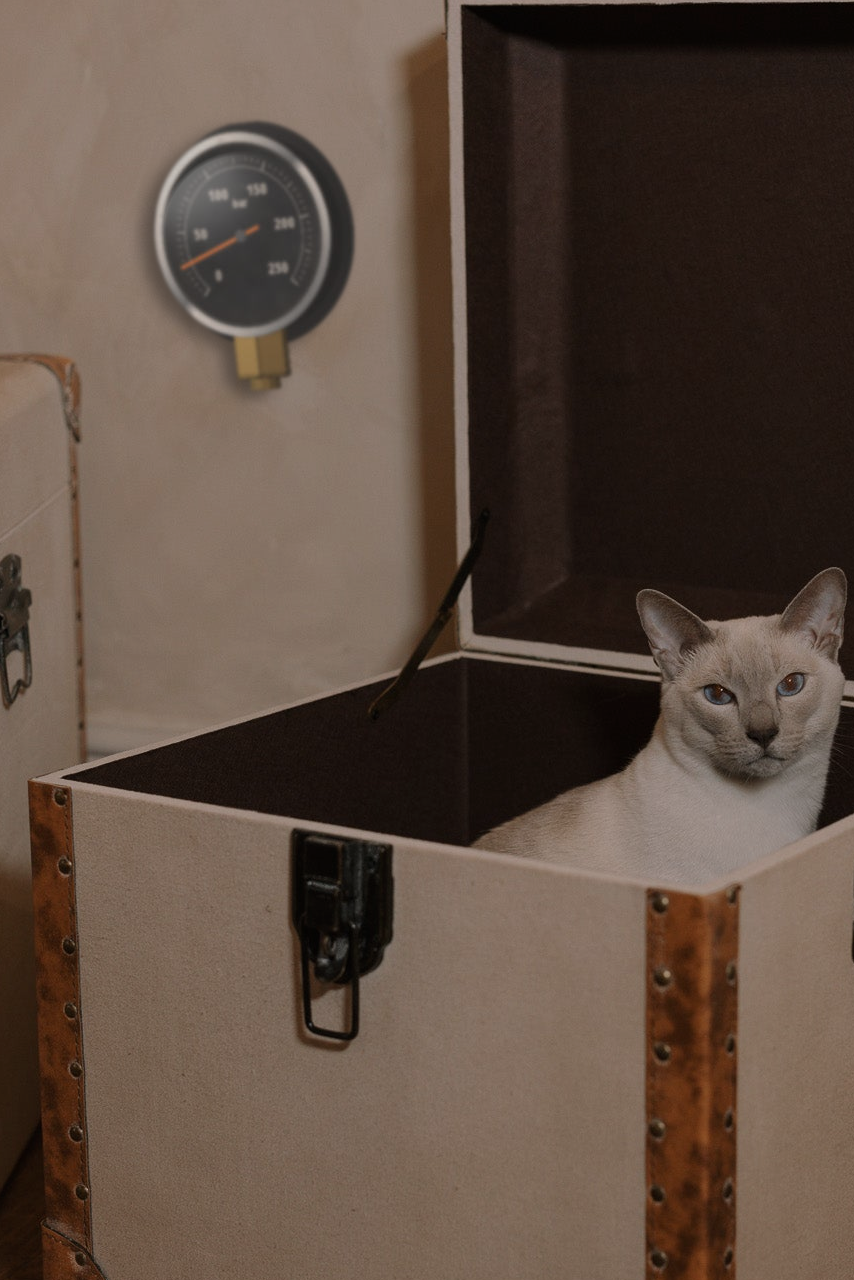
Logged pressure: 25 bar
